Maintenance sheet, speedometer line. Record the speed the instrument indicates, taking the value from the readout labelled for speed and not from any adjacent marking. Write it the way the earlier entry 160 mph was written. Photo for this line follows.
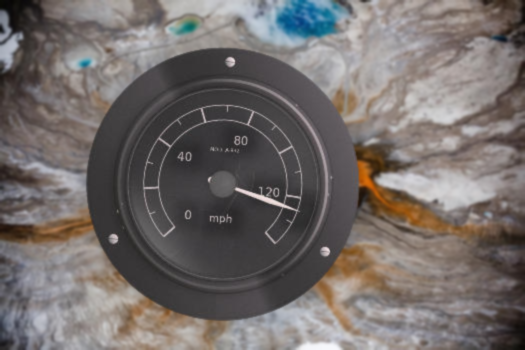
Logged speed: 125 mph
